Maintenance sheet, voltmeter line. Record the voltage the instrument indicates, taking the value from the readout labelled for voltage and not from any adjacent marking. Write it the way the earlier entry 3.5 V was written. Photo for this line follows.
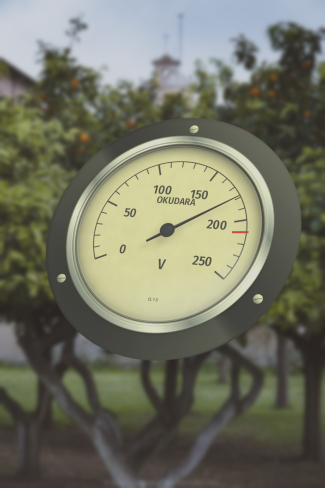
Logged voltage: 180 V
